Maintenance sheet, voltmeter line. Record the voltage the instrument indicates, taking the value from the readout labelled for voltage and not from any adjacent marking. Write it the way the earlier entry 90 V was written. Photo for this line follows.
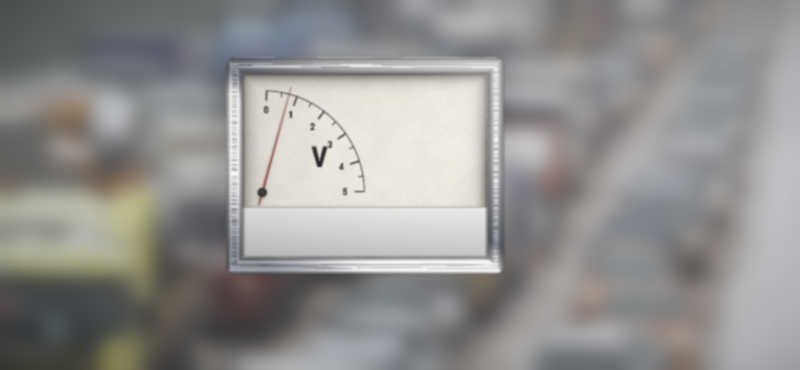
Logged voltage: 0.75 V
